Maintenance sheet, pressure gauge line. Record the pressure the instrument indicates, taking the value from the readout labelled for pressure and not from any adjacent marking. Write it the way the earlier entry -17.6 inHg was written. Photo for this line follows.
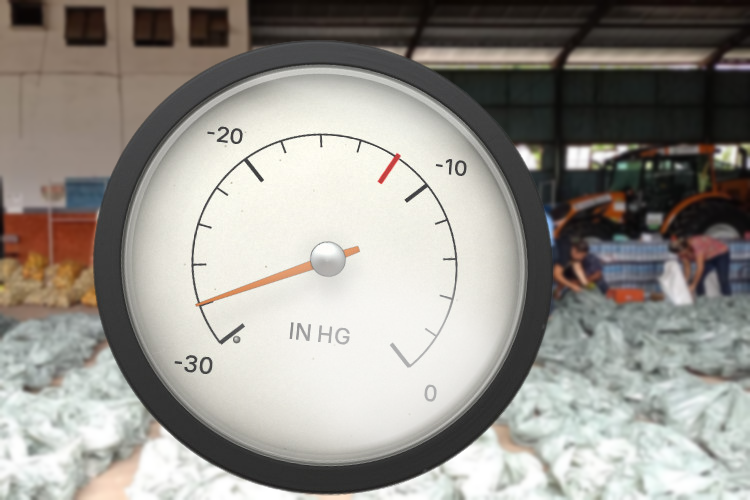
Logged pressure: -28 inHg
